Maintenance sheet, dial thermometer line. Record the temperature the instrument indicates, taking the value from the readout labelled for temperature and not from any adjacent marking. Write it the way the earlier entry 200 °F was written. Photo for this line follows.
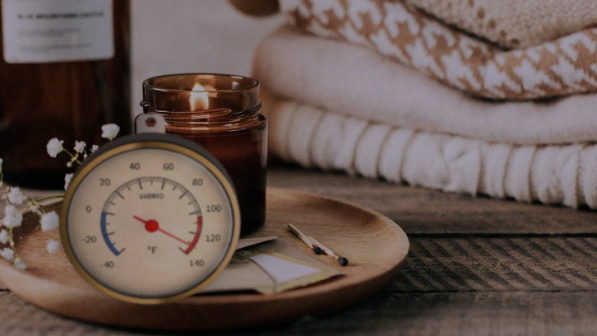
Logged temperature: 130 °F
